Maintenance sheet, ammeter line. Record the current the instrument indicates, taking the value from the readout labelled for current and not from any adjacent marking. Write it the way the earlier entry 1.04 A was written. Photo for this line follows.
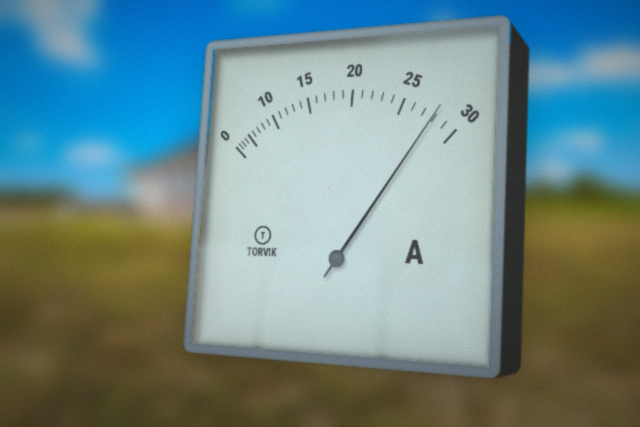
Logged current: 28 A
